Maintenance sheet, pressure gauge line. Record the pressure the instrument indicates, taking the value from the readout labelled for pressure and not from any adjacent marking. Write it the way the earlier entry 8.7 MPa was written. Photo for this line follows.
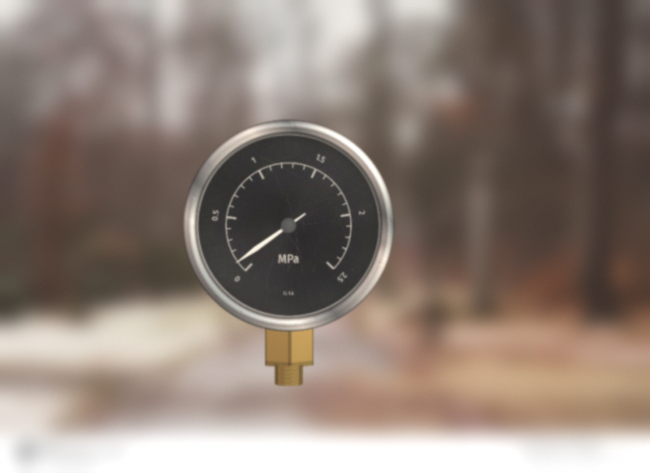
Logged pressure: 0.1 MPa
